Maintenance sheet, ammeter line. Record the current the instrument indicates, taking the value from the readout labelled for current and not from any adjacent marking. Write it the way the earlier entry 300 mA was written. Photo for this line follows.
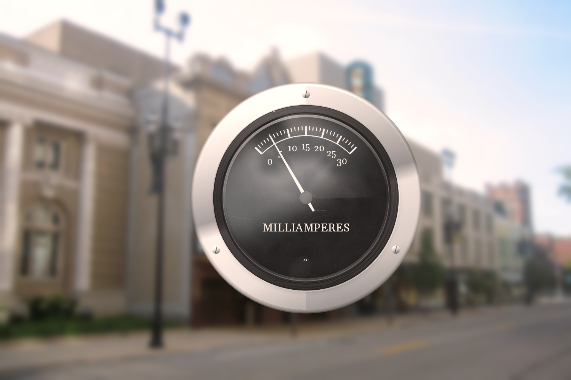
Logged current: 5 mA
